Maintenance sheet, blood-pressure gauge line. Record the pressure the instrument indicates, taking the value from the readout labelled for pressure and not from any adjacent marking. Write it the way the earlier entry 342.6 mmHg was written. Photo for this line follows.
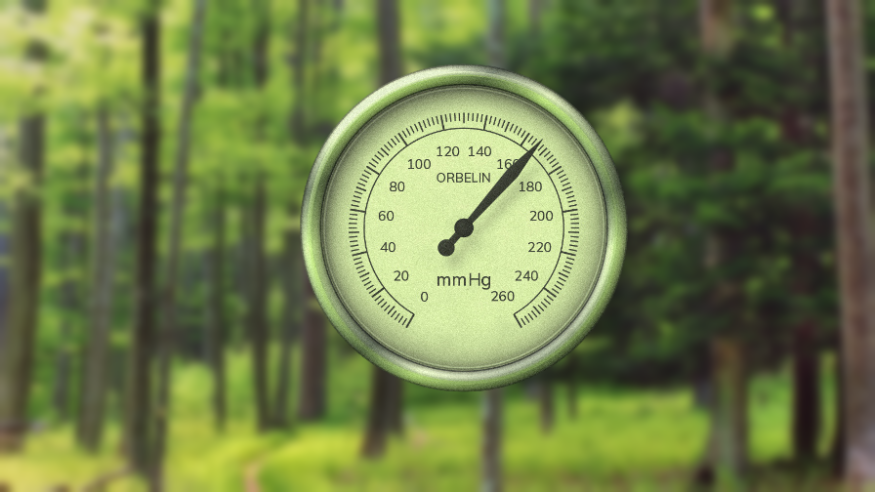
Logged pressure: 166 mmHg
